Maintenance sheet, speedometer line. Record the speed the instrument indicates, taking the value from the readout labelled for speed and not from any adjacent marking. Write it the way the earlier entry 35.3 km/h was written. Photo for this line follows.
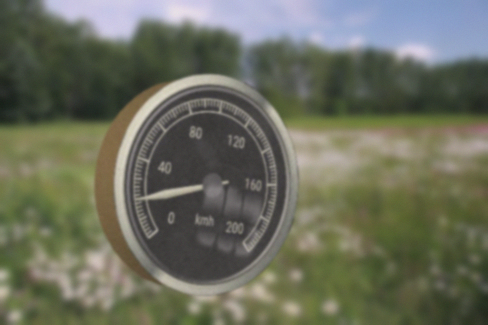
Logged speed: 20 km/h
